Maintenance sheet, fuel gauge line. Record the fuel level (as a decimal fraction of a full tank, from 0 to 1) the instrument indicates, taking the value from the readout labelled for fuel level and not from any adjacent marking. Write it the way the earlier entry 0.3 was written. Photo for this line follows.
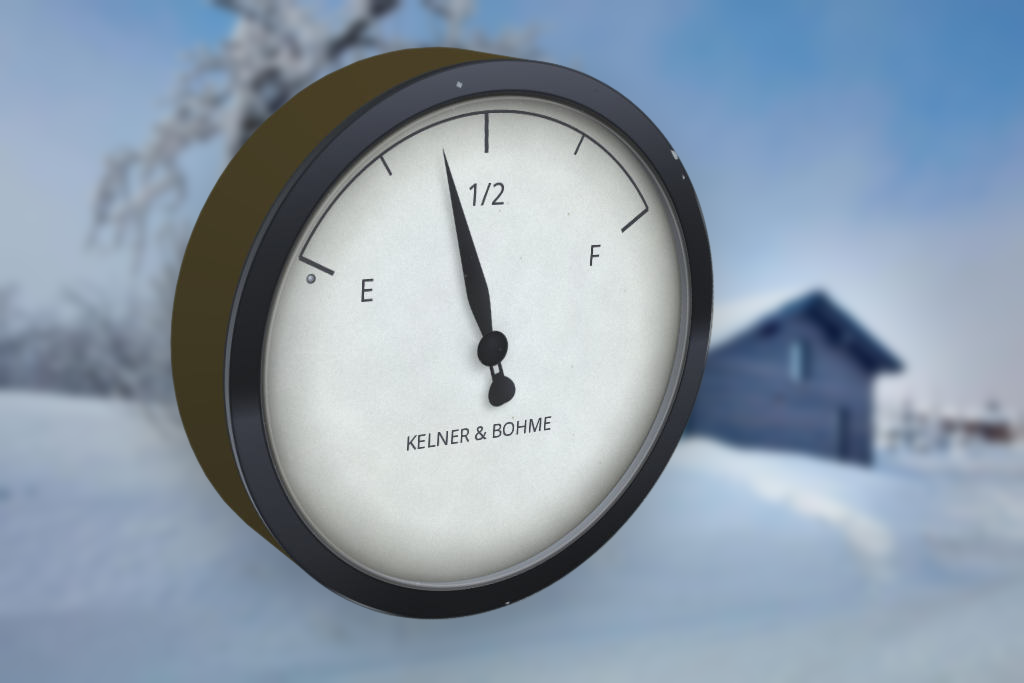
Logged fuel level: 0.375
